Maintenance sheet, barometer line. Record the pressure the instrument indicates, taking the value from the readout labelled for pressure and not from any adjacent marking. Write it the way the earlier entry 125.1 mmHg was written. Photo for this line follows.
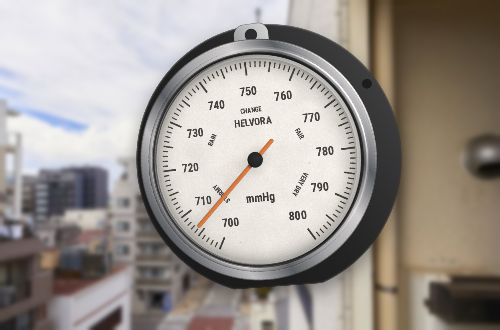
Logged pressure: 706 mmHg
